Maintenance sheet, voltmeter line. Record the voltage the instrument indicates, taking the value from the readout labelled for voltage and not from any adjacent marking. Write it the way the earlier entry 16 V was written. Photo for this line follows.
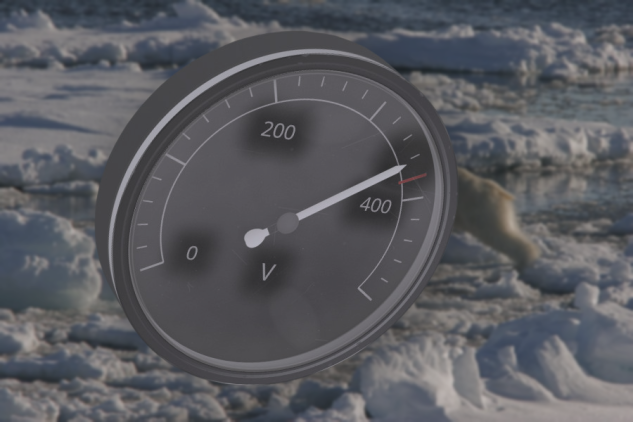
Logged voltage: 360 V
